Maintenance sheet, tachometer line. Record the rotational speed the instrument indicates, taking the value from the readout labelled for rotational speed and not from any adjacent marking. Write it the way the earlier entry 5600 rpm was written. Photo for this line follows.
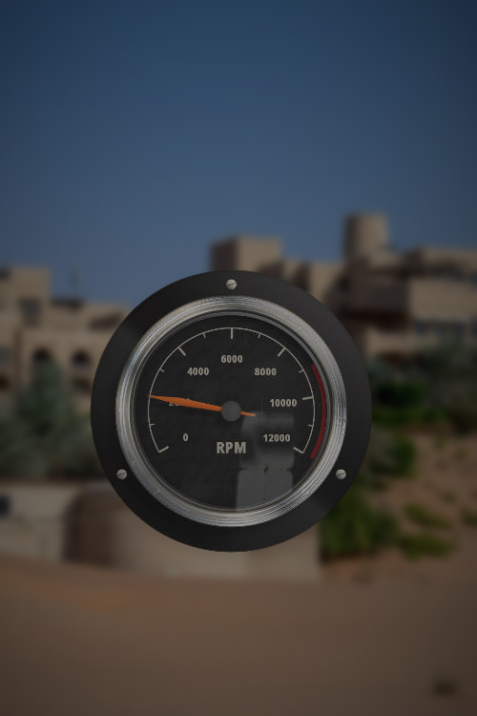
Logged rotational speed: 2000 rpm
